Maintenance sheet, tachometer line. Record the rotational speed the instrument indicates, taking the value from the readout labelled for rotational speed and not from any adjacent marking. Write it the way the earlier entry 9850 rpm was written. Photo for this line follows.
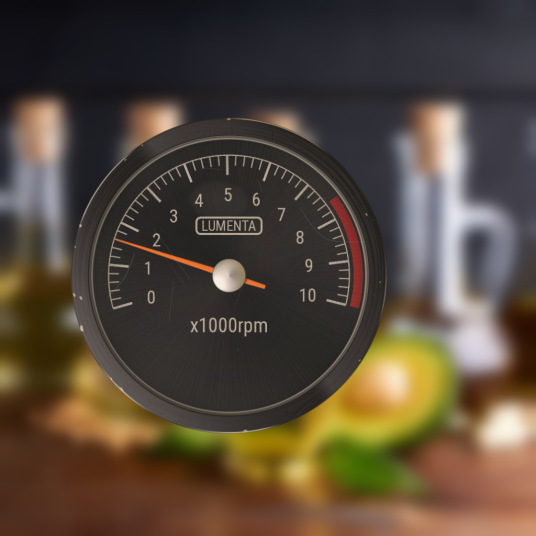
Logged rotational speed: 1600 rpm
